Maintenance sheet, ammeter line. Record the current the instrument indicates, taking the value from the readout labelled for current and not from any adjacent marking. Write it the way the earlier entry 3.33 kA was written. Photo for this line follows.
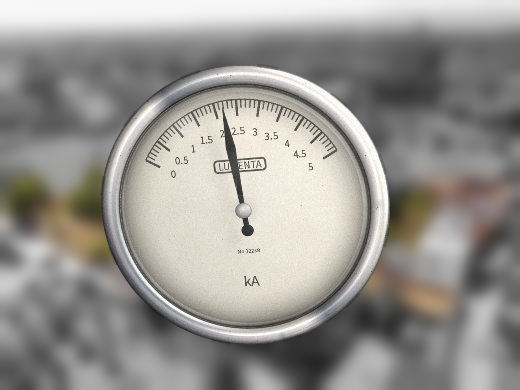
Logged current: 2.2 kA
